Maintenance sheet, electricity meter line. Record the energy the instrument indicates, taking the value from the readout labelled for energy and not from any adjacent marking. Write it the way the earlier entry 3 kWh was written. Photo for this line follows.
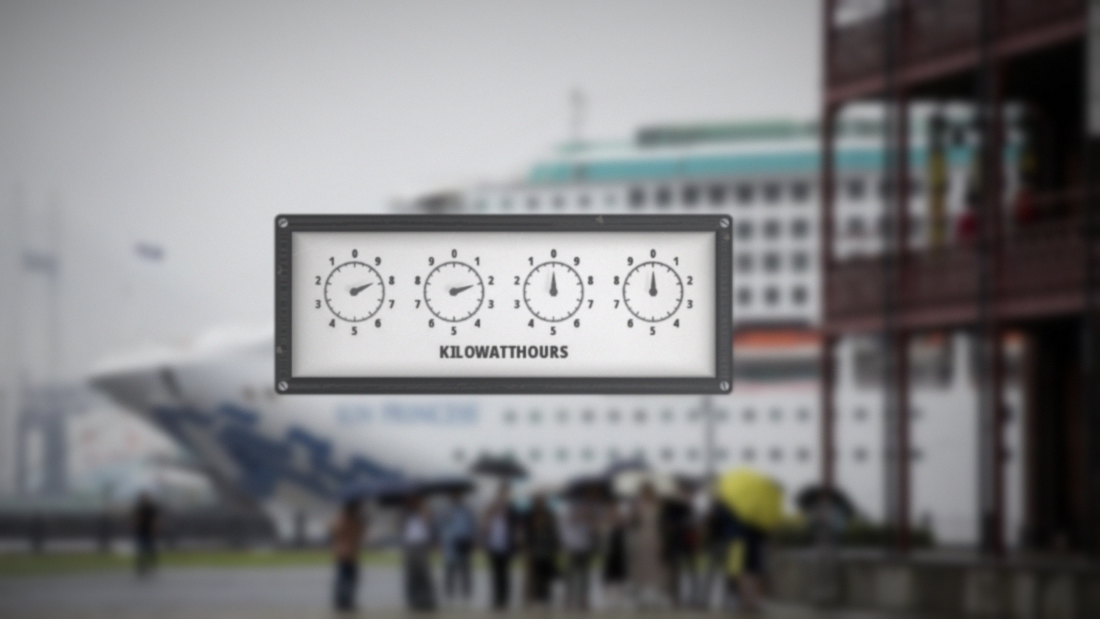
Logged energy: 8200 kWh
